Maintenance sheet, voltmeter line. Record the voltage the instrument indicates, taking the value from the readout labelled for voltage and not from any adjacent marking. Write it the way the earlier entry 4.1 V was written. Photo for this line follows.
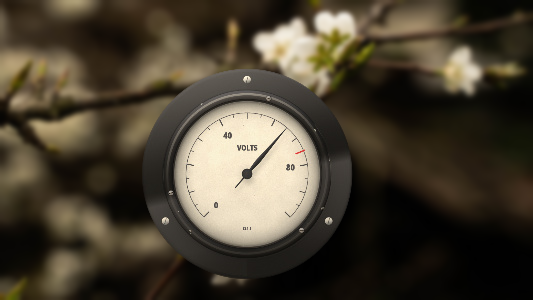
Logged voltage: 65 V
